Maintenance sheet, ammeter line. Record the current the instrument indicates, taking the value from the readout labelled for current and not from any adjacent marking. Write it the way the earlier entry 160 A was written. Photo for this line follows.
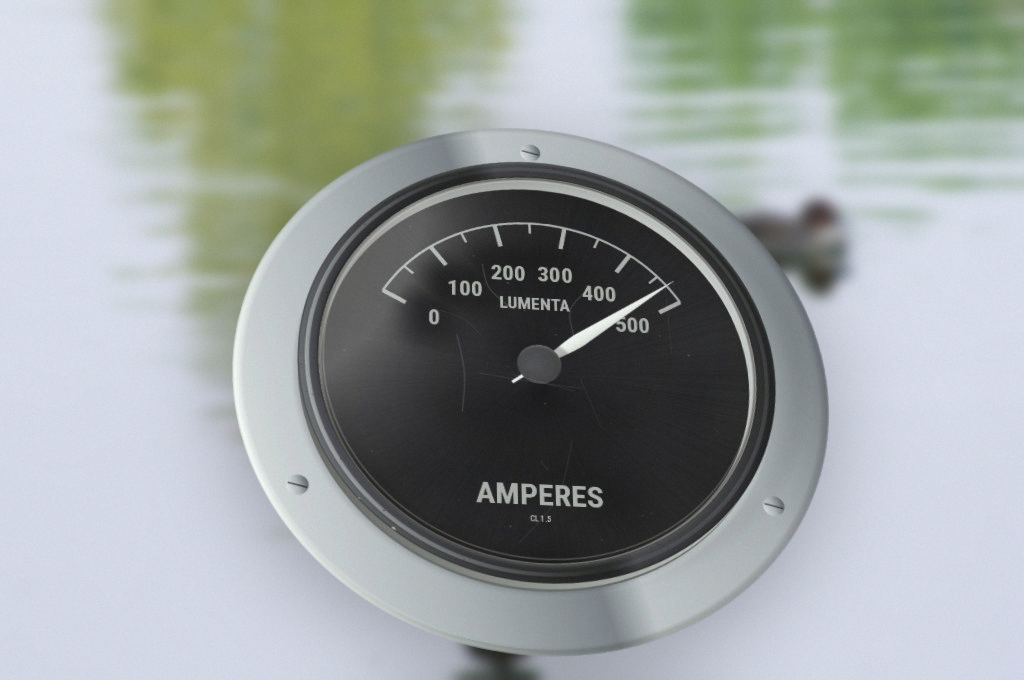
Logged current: 475 A
